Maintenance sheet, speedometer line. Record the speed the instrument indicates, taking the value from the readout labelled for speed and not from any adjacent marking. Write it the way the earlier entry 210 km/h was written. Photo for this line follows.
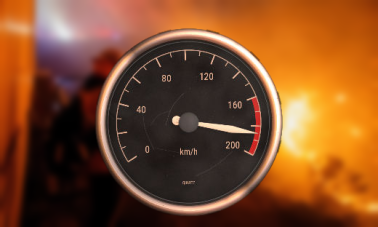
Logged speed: 185 km/h
